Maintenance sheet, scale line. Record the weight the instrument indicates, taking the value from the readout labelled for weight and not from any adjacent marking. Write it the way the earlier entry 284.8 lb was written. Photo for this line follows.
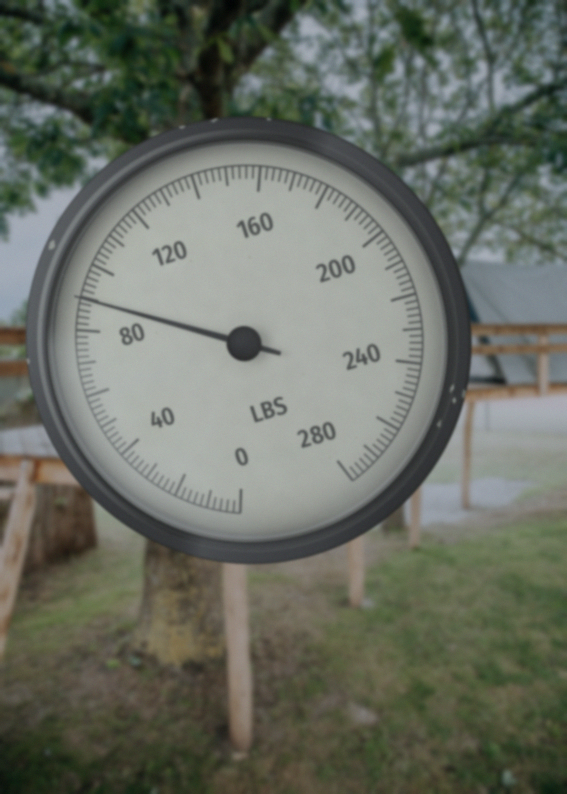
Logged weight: 90 lb
